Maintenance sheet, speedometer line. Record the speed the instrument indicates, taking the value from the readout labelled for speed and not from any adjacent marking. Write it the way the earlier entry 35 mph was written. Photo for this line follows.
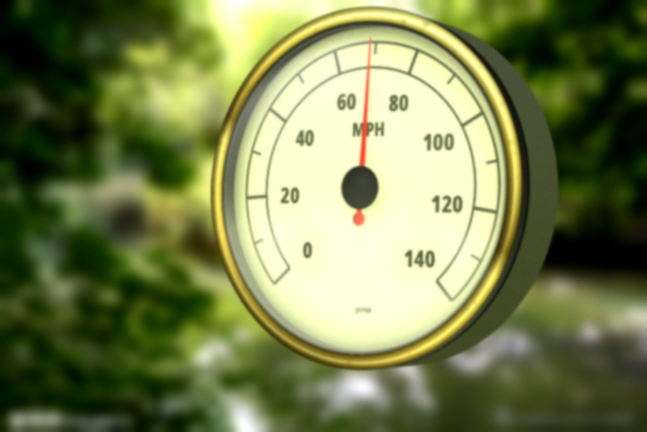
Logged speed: 70 mph
